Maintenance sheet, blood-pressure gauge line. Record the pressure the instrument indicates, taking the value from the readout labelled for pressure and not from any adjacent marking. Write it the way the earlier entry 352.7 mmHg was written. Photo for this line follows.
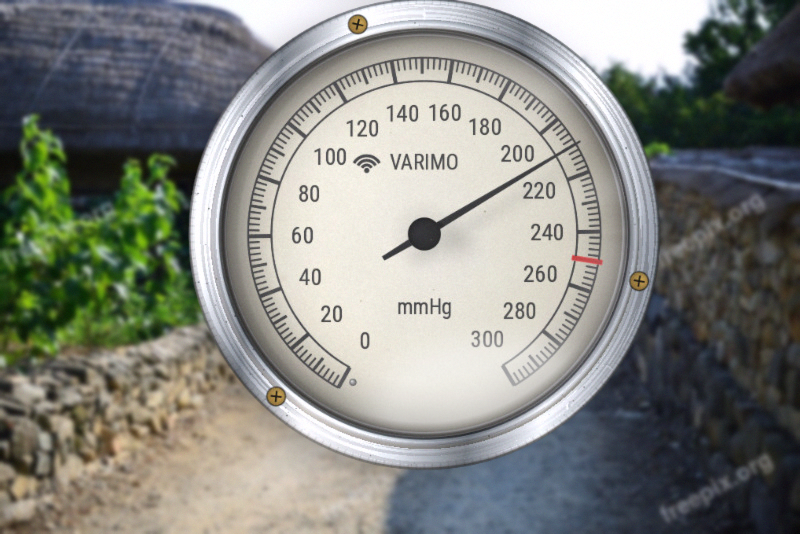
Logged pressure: 210 mmHg
